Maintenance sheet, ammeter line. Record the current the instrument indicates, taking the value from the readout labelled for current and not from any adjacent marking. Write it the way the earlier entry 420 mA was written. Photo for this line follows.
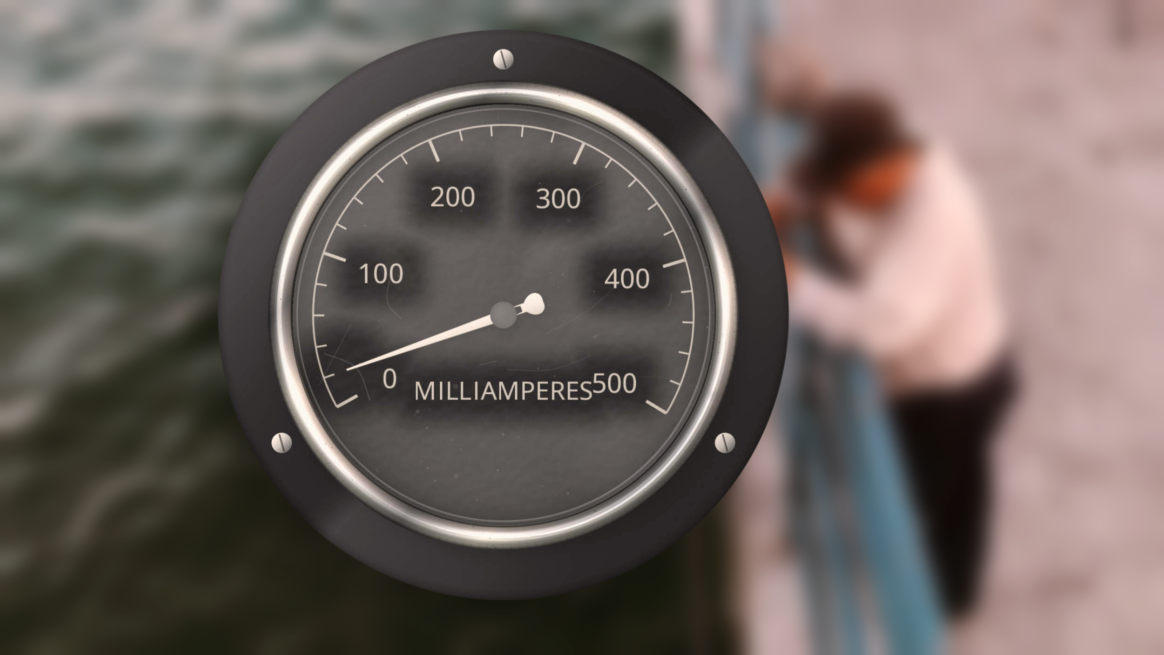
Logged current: 20 mA
